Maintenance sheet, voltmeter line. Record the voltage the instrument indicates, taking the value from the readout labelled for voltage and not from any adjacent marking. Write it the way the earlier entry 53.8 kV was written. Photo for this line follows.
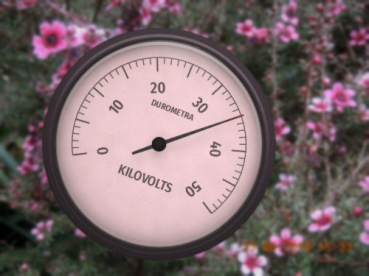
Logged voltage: 35 kV
